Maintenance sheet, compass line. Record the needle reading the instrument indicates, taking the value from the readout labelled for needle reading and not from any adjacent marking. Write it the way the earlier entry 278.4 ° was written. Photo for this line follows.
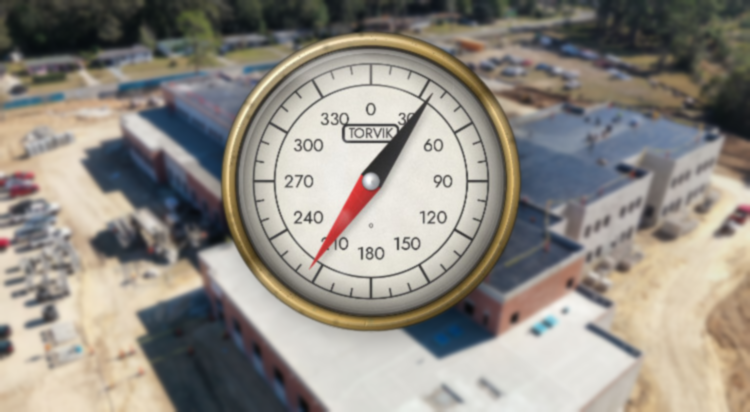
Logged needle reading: 215 °
